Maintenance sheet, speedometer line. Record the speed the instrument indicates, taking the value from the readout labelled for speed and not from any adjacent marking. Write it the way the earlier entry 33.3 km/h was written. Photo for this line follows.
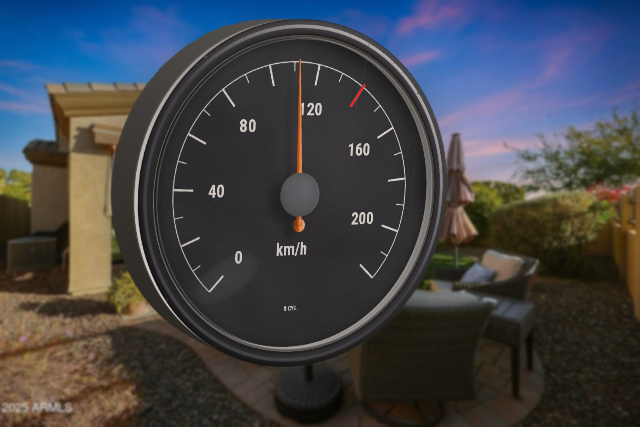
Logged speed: 110 km/h
